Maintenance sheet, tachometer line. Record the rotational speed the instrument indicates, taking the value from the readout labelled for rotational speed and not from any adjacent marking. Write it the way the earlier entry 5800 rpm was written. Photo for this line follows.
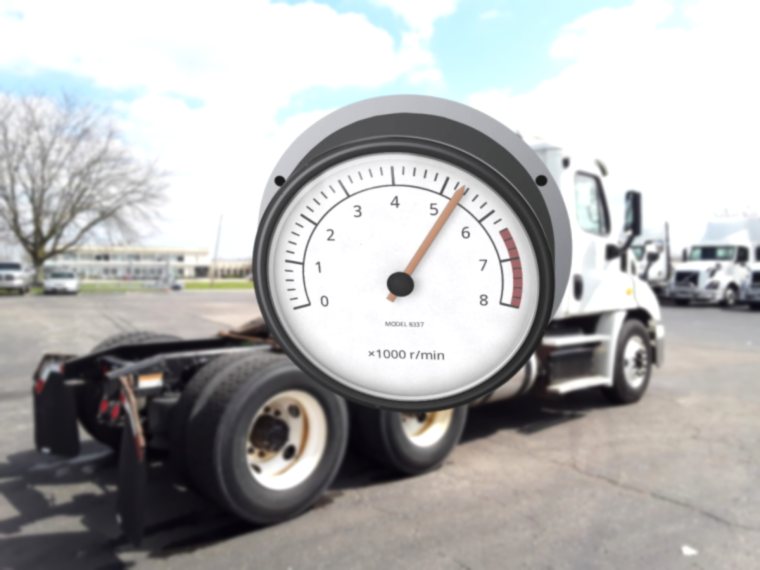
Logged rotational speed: 5300 rpm
